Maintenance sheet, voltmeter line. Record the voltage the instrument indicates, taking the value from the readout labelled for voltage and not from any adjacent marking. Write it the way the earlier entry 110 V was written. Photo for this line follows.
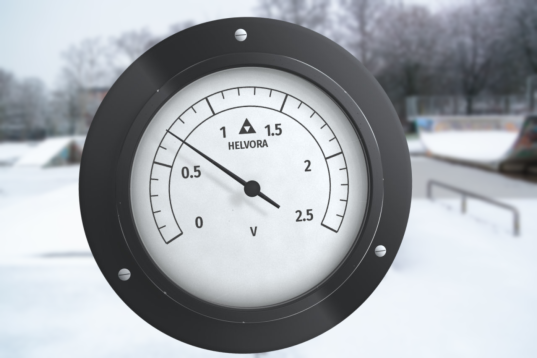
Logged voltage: 0.7 V
